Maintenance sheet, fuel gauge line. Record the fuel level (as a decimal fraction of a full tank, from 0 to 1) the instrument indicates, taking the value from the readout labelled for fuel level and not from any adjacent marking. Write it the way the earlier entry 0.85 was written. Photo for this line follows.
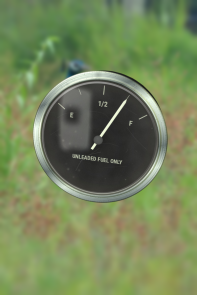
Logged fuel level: 0.75
